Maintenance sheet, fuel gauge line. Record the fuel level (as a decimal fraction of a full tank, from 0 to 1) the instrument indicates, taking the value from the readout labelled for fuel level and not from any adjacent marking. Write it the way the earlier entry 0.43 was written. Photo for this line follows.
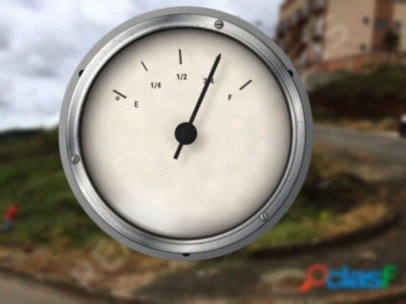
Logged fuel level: 0.75
